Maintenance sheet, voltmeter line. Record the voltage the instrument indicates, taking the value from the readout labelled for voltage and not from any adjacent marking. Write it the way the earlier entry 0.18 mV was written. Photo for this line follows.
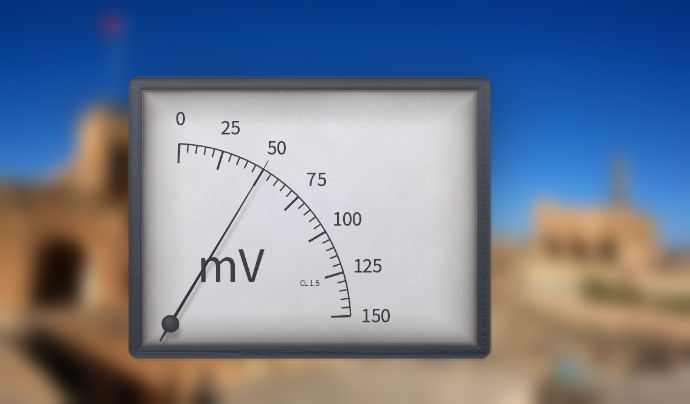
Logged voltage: 50 mV
